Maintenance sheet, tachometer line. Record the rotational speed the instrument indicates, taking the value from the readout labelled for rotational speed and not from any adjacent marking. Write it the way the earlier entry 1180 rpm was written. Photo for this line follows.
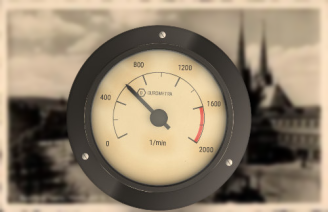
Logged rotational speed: 600 rpm
